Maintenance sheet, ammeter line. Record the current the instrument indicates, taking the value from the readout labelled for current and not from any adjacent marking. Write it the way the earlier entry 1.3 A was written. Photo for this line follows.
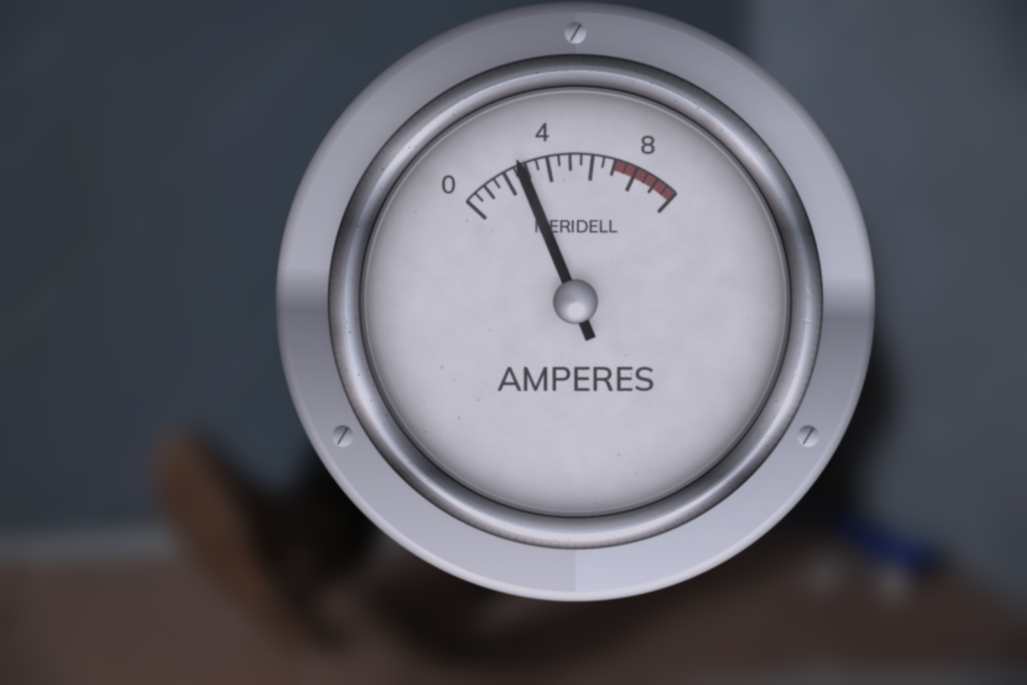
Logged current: 2.75 A
